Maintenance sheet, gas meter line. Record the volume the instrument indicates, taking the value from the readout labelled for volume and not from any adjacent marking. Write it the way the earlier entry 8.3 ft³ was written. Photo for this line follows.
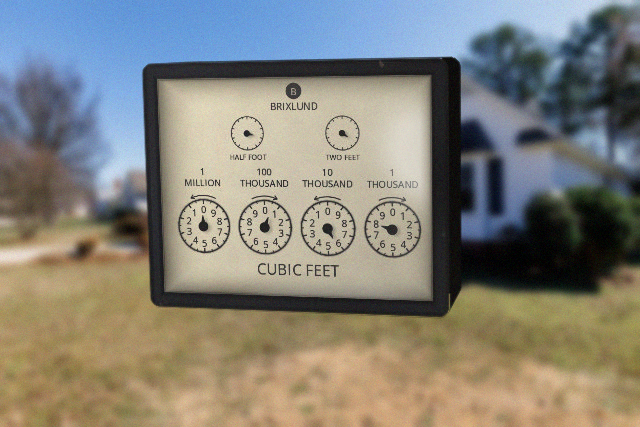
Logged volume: 5800 ft³
